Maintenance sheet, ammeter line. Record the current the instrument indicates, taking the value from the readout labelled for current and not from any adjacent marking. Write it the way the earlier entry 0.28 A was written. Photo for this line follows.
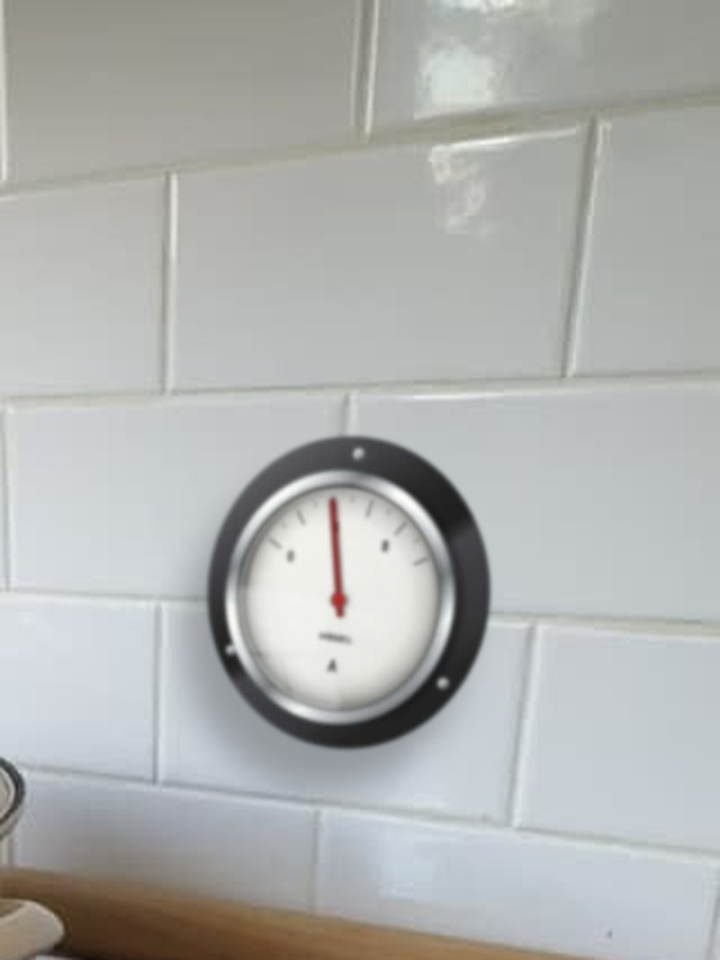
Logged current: 4 A
